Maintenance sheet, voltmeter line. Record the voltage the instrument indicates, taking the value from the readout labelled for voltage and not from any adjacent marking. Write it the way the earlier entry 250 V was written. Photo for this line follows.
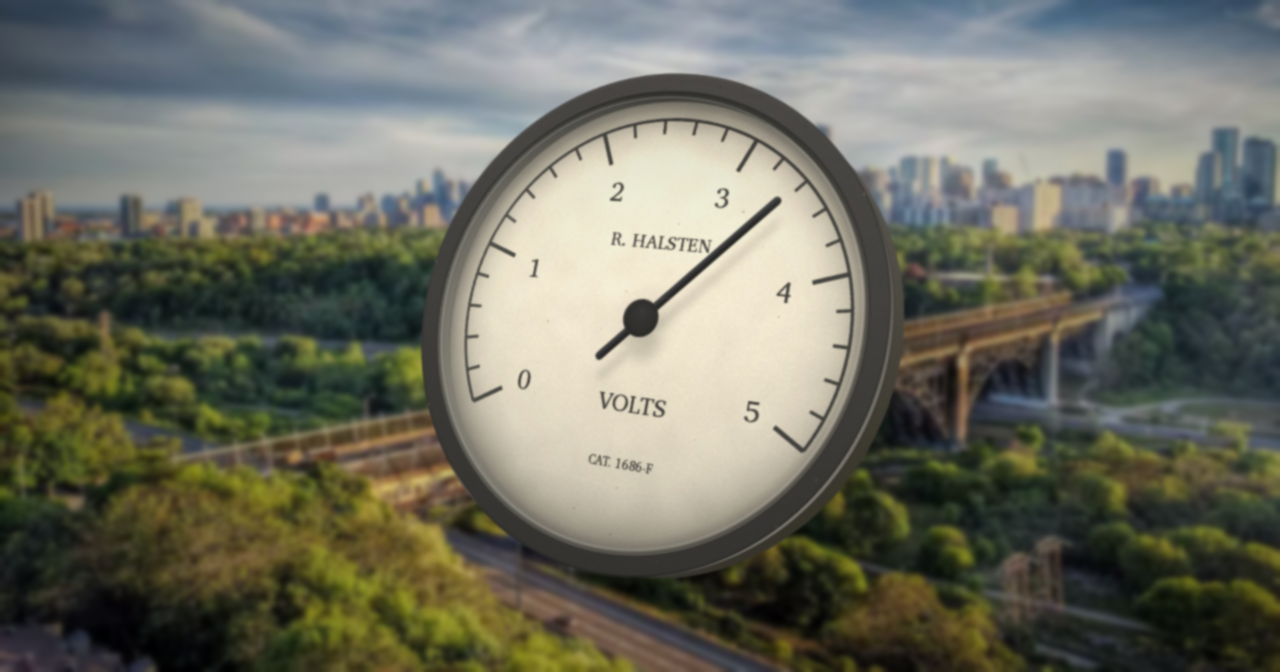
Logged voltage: 3.4 V
